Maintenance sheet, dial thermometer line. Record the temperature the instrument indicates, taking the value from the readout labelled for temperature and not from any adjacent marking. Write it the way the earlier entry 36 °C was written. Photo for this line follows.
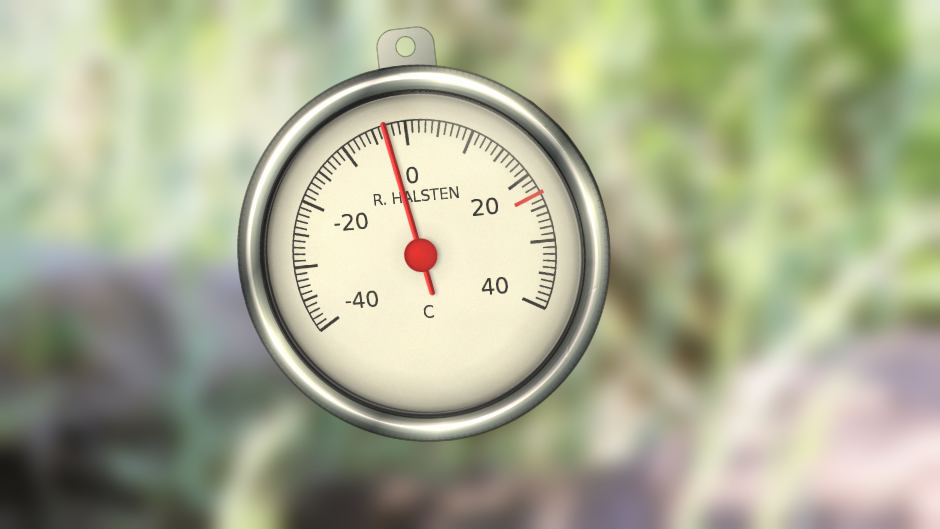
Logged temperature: -3 °C
